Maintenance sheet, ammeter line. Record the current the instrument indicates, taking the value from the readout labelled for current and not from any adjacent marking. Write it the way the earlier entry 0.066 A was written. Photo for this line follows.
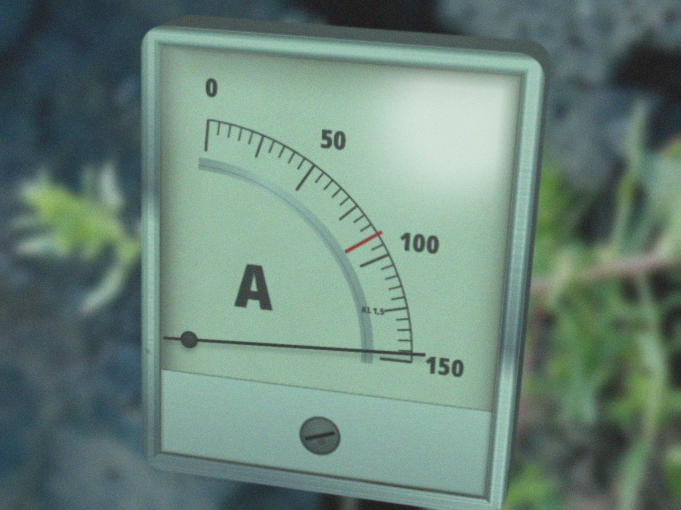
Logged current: 145 A
